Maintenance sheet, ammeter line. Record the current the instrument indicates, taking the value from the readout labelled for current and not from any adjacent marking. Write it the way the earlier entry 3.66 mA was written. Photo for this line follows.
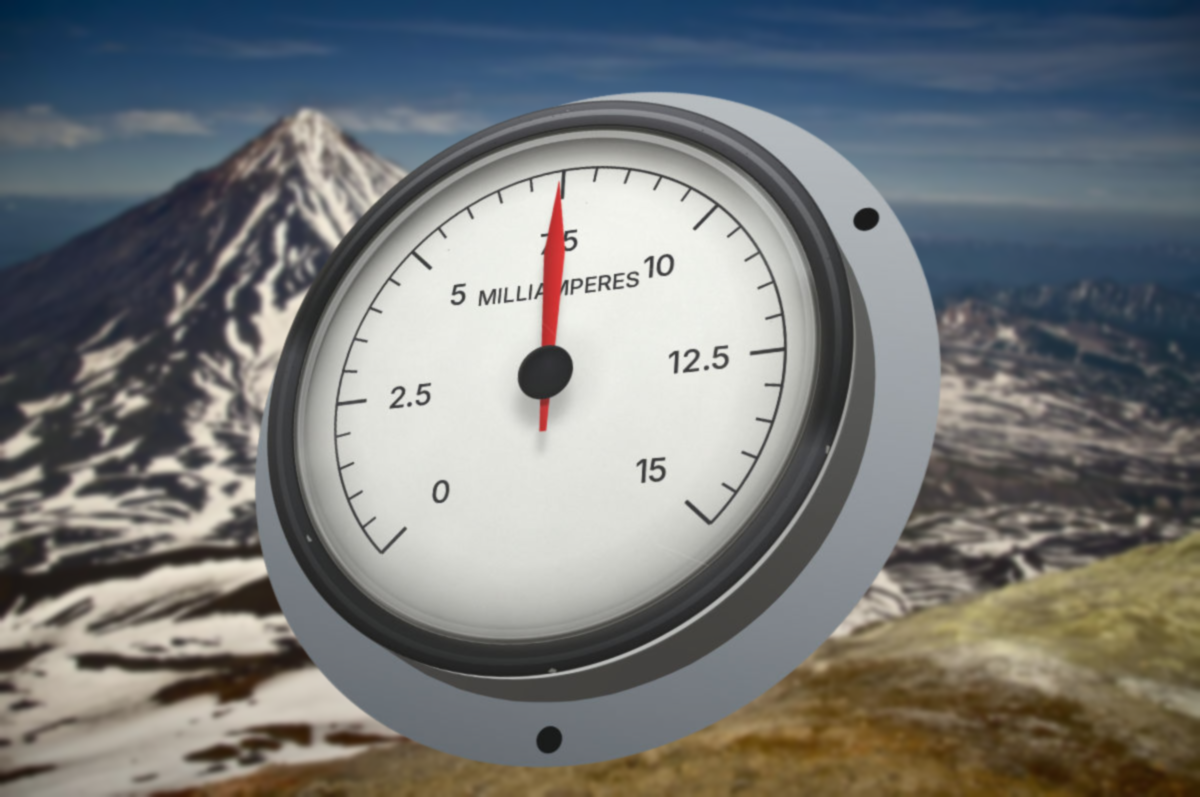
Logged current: 7.5 mA
